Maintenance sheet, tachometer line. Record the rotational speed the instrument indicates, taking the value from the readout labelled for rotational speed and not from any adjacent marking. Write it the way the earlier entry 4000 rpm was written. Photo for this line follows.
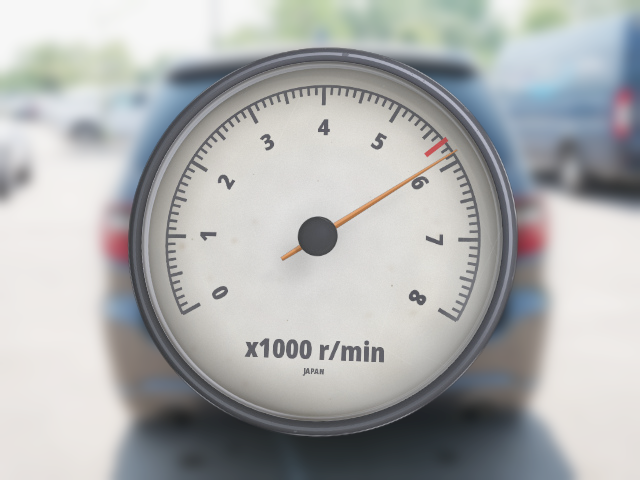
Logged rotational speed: 5900 rpm
